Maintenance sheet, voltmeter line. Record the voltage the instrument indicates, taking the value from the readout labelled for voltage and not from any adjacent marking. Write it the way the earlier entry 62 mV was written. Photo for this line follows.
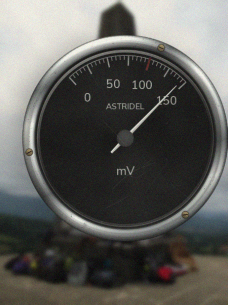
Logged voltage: 145 mV
